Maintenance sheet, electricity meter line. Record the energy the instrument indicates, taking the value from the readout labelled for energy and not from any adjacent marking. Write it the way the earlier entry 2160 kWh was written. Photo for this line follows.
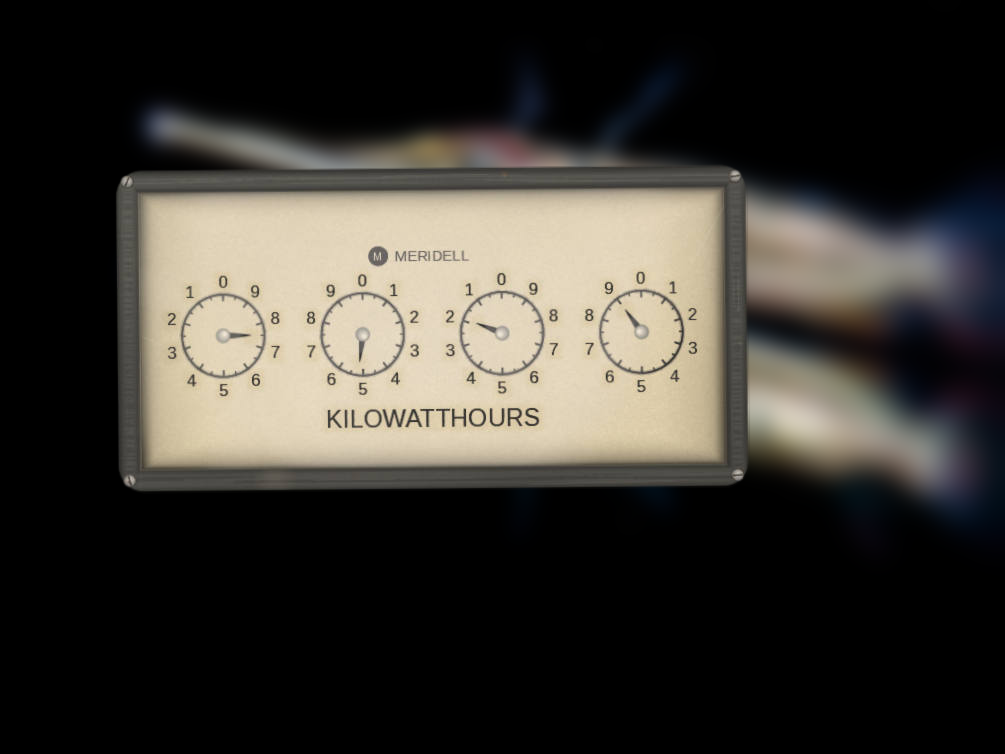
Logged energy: 7519 kWh
